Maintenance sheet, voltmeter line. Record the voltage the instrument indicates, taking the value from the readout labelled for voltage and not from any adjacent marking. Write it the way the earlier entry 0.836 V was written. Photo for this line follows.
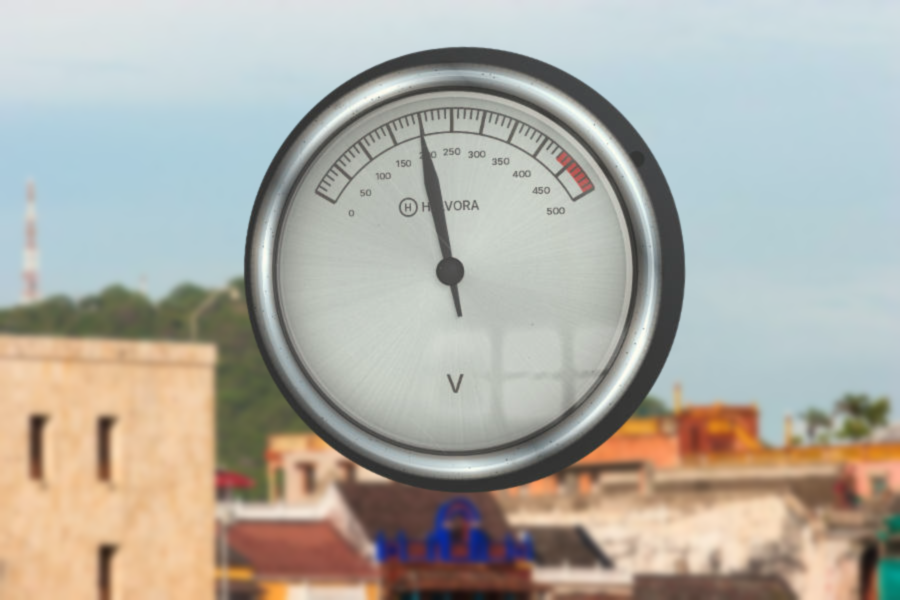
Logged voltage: 200 V
